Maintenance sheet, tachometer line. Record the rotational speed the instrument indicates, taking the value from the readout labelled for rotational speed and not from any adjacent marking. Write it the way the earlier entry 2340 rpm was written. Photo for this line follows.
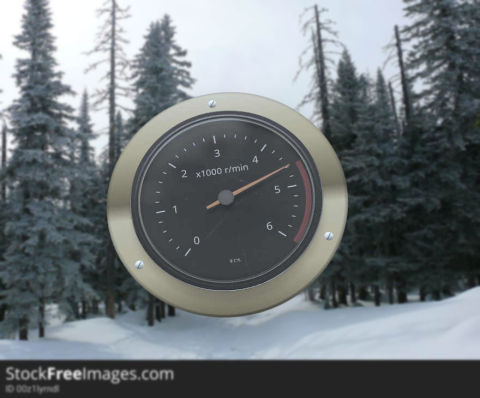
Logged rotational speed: 4600 rpm
